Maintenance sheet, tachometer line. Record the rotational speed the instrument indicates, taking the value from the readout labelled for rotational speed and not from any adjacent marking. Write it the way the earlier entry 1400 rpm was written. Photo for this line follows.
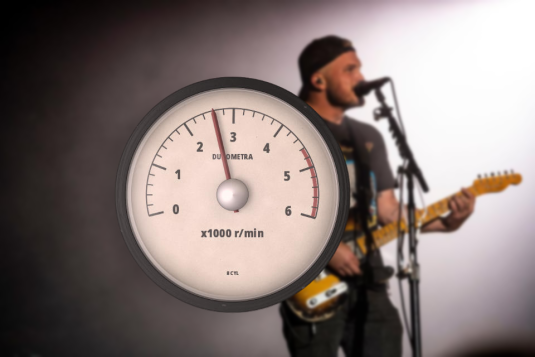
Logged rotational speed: 2600 rpm
